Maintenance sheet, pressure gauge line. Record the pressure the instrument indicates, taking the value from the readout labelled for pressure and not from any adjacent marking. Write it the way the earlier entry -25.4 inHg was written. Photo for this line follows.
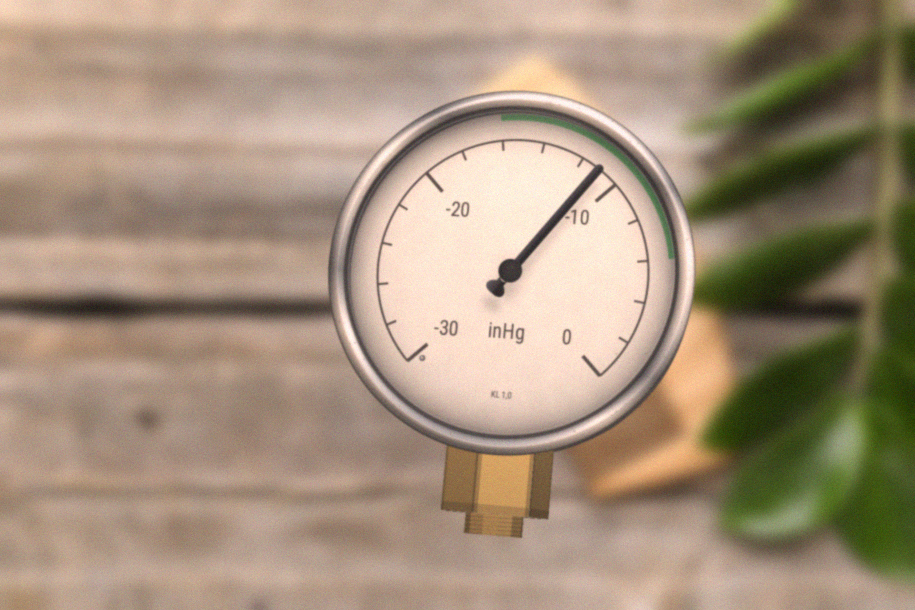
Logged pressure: -11 inHg
